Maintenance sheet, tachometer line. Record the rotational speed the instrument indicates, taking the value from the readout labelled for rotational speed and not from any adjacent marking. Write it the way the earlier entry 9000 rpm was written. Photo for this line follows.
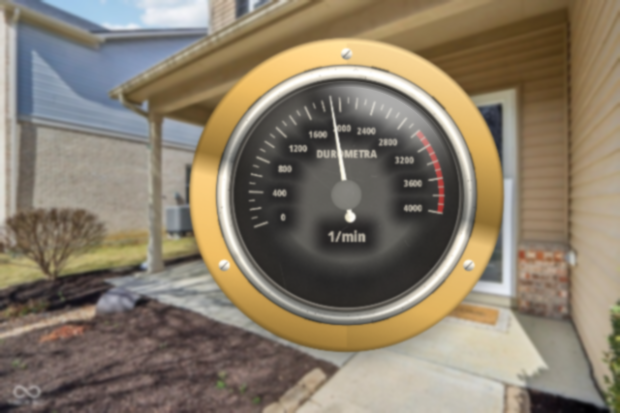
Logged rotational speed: 1900 rpm
